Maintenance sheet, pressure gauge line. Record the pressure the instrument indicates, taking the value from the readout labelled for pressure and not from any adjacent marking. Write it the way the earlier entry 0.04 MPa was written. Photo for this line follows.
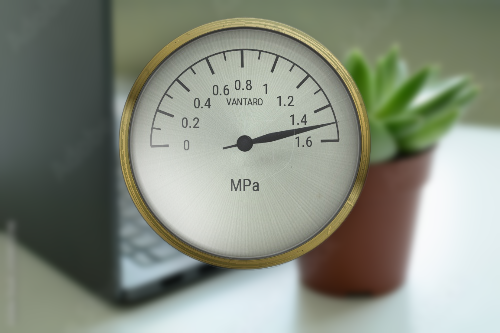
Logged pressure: 1.5 MPa
